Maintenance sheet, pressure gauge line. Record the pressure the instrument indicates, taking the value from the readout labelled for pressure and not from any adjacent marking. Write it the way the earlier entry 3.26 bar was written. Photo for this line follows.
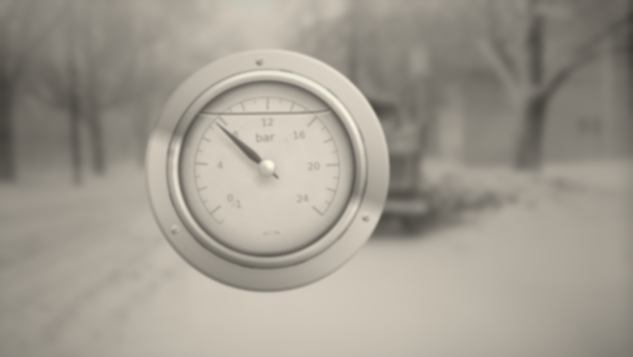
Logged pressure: 7.5 bar
